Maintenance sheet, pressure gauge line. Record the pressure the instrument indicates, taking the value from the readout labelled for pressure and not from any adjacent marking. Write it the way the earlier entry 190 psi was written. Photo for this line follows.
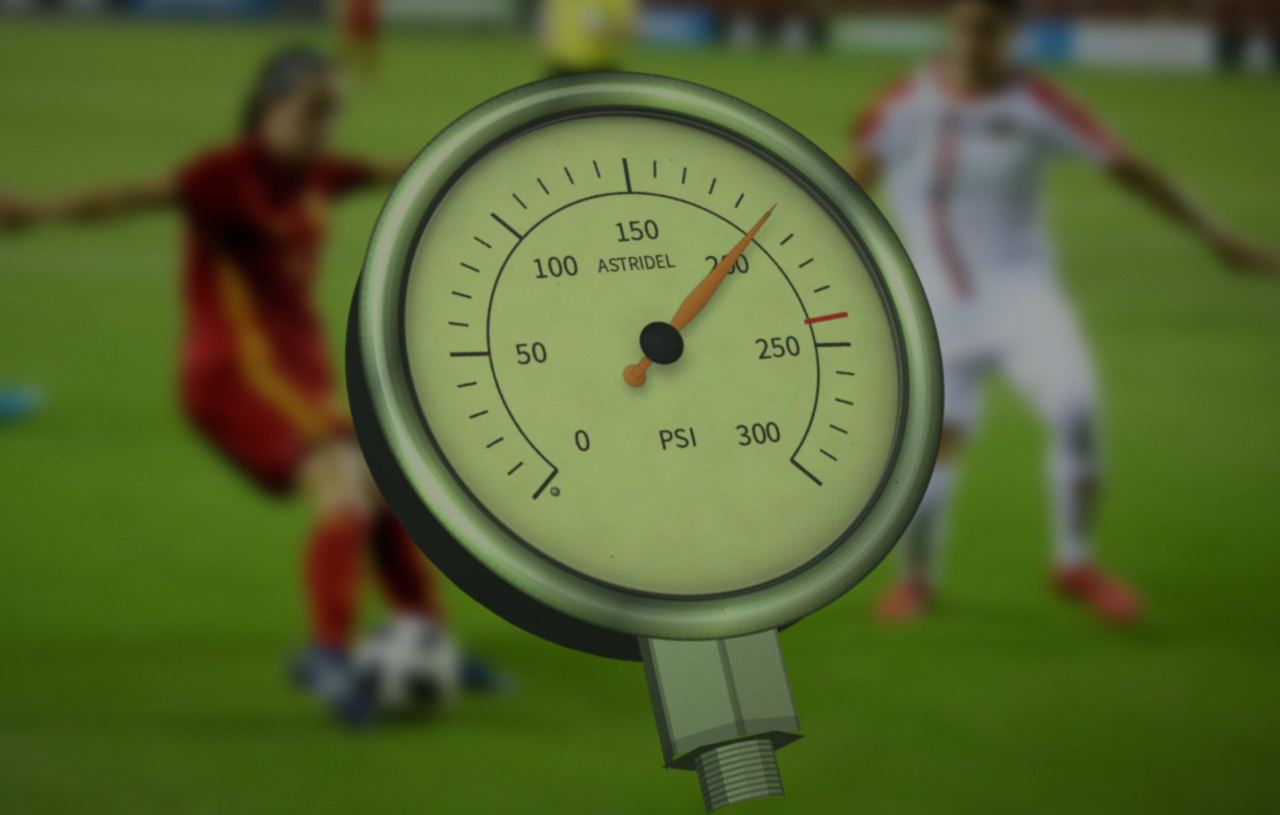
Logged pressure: 200 psi
